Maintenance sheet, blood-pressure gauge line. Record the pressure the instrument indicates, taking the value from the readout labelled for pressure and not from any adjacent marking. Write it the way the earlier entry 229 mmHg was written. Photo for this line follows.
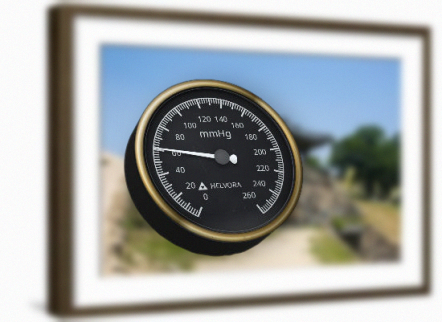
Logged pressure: 60 mmHg
